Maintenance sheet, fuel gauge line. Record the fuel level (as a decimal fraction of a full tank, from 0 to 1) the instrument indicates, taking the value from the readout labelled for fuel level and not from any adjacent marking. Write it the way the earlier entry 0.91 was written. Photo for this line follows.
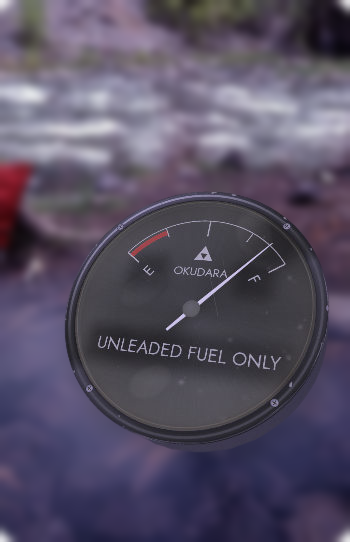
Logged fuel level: 0.875
